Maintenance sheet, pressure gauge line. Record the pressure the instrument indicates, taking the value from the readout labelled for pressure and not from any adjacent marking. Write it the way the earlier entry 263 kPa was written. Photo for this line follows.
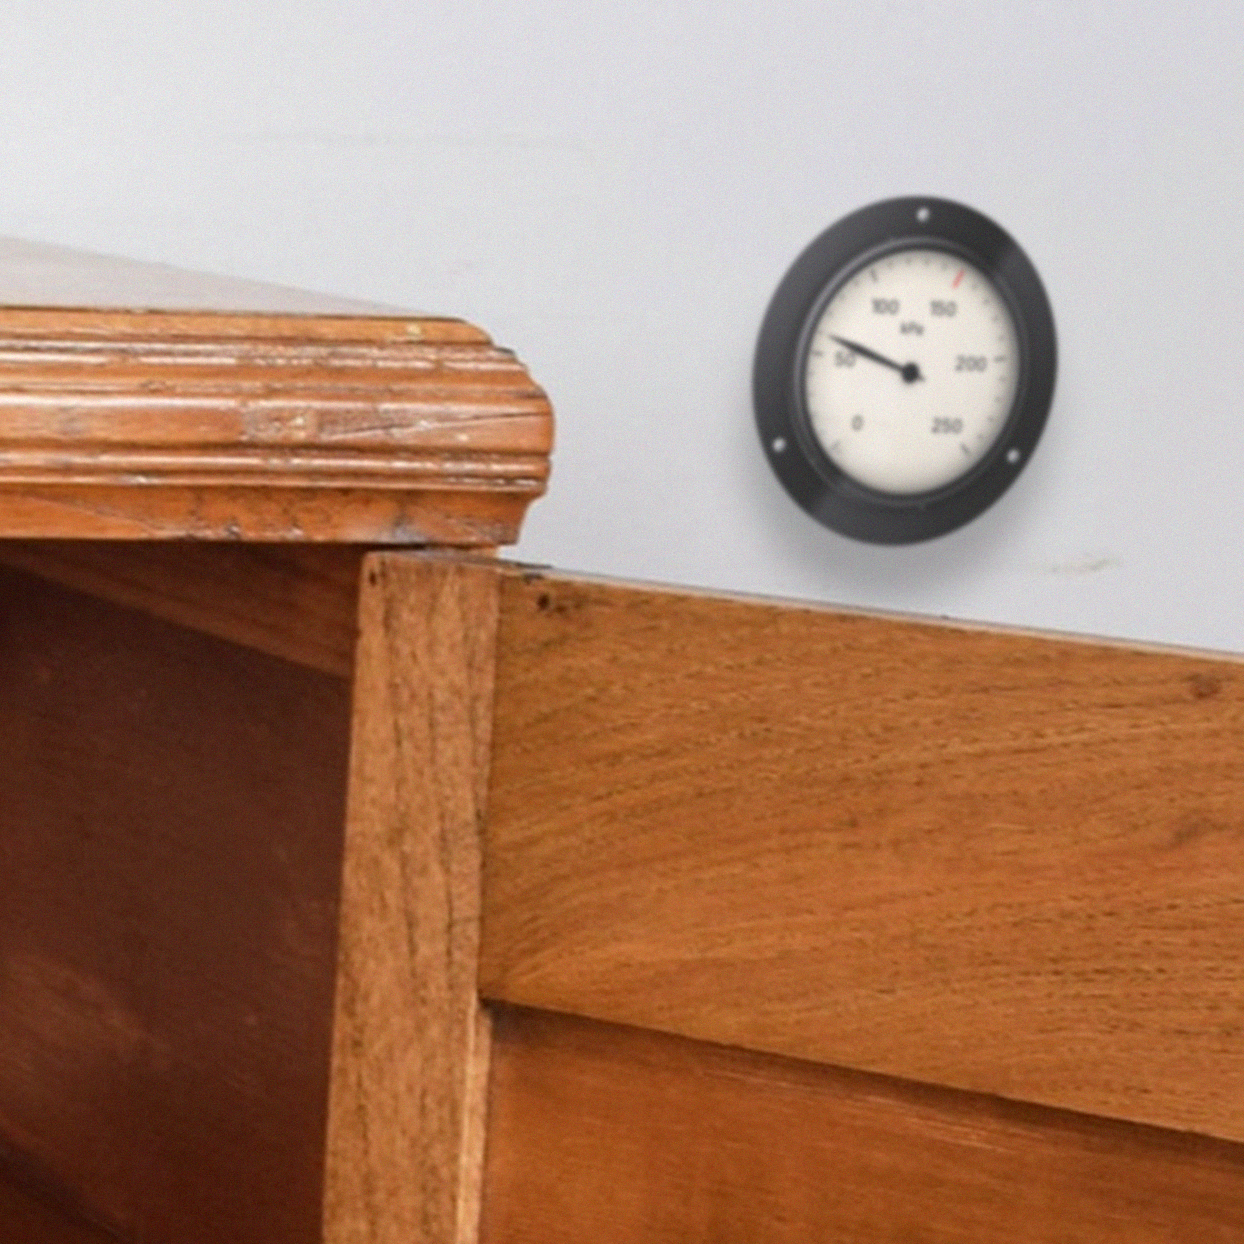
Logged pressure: 60 kPa
